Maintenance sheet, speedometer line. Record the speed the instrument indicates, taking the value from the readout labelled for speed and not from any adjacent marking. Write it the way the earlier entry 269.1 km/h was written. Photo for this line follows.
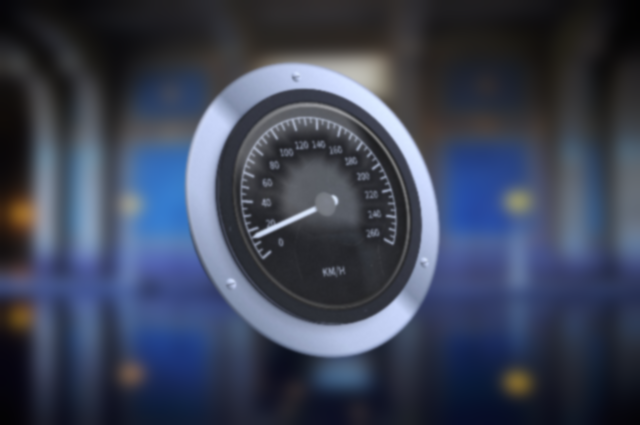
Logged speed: 15 km/h
